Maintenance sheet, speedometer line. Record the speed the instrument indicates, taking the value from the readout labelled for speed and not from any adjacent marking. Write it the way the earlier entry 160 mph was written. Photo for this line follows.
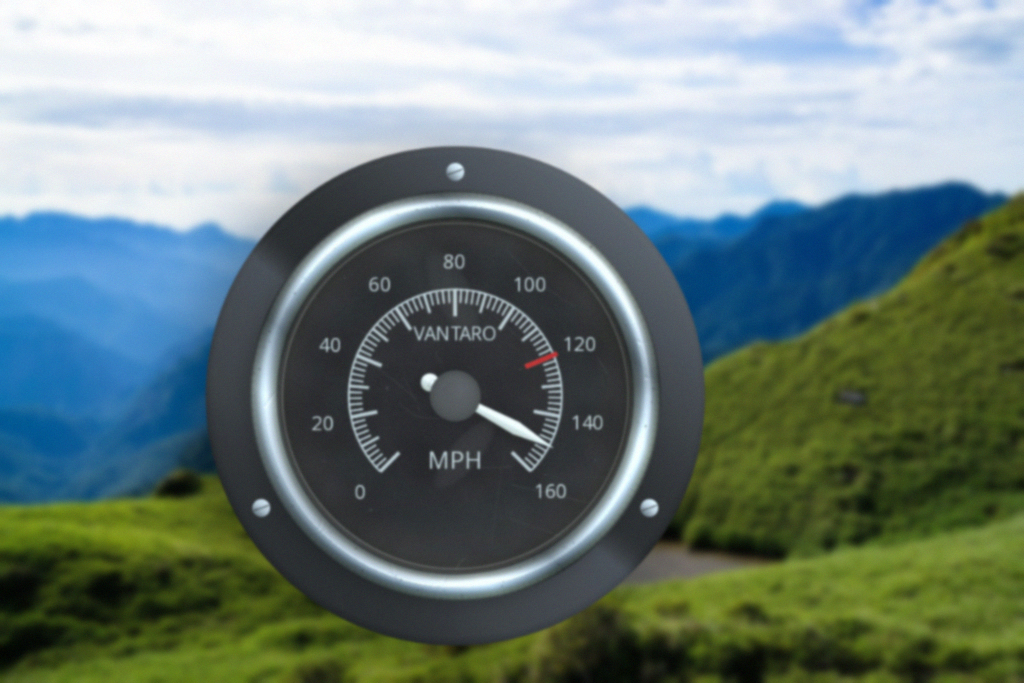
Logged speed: 150 mph
